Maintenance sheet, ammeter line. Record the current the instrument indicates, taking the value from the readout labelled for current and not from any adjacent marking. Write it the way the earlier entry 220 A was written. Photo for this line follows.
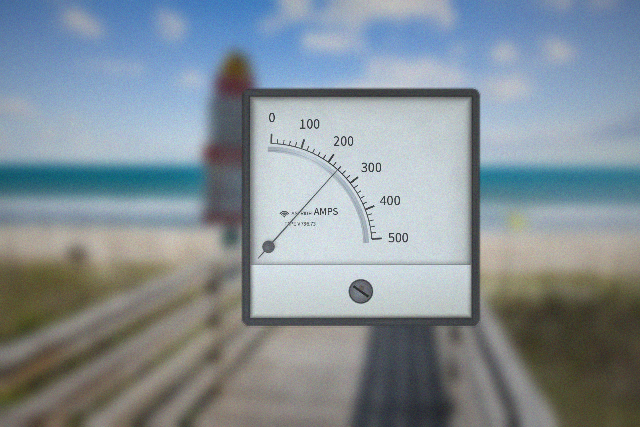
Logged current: 240 A
